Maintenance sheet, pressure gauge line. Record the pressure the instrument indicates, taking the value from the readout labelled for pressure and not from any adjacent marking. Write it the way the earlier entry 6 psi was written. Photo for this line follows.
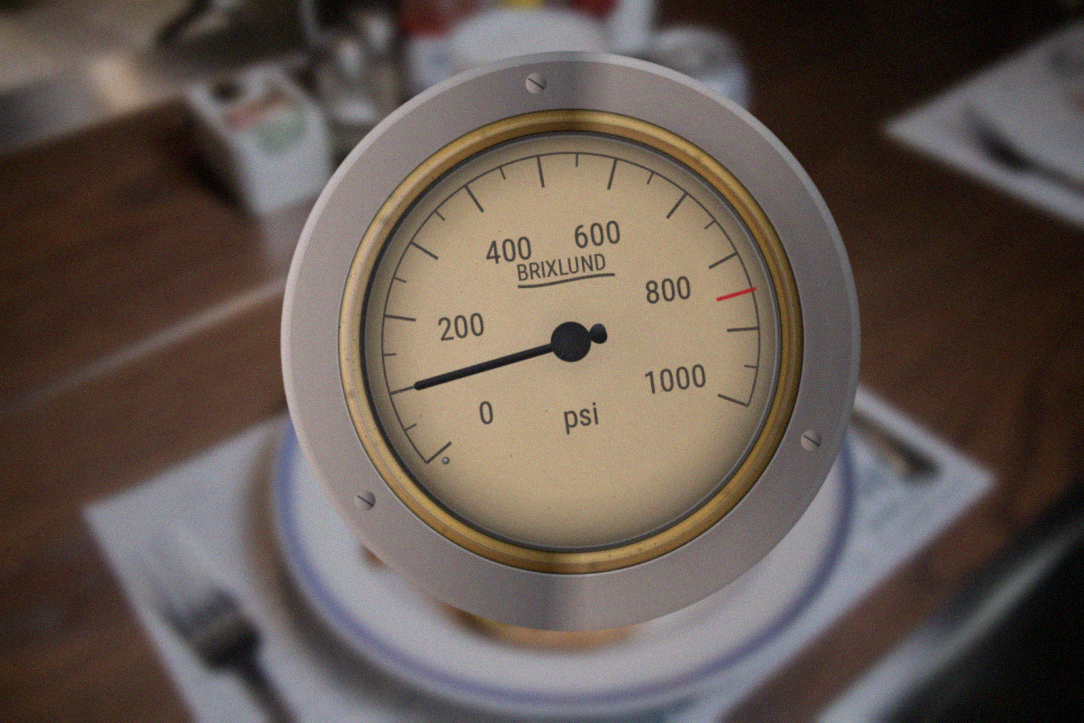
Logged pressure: 100 psi
